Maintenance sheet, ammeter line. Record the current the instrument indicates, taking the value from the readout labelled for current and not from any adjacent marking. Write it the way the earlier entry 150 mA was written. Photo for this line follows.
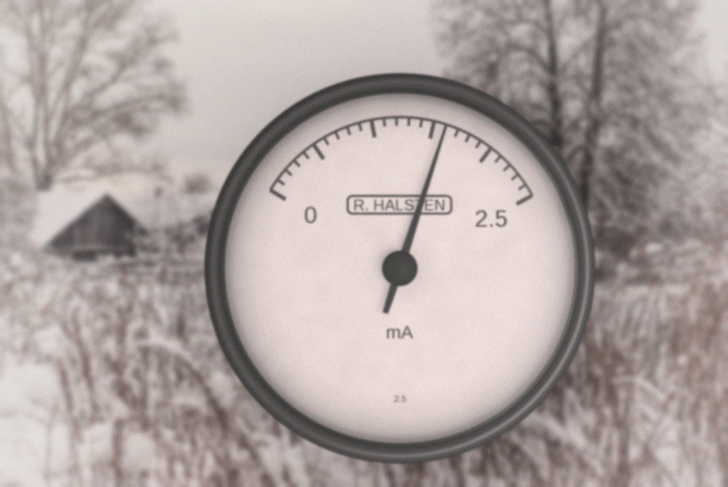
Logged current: 1.6 mA
